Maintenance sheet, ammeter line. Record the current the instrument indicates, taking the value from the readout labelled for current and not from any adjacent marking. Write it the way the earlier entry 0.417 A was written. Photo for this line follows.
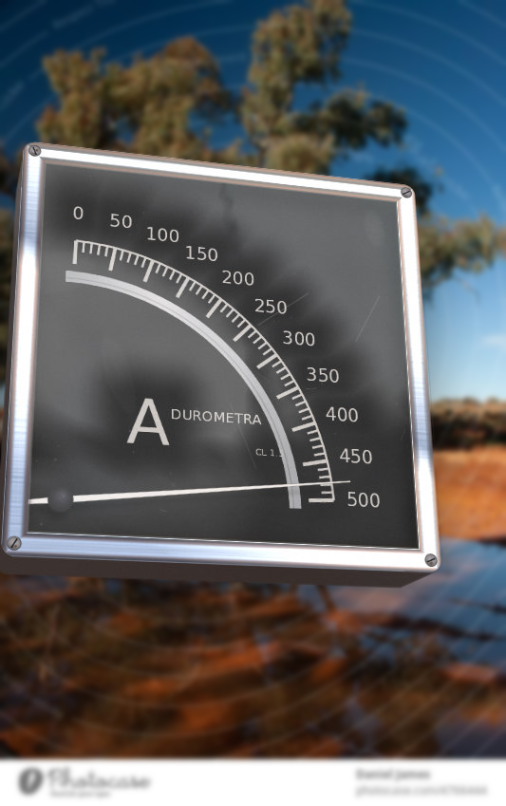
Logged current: 480 A
